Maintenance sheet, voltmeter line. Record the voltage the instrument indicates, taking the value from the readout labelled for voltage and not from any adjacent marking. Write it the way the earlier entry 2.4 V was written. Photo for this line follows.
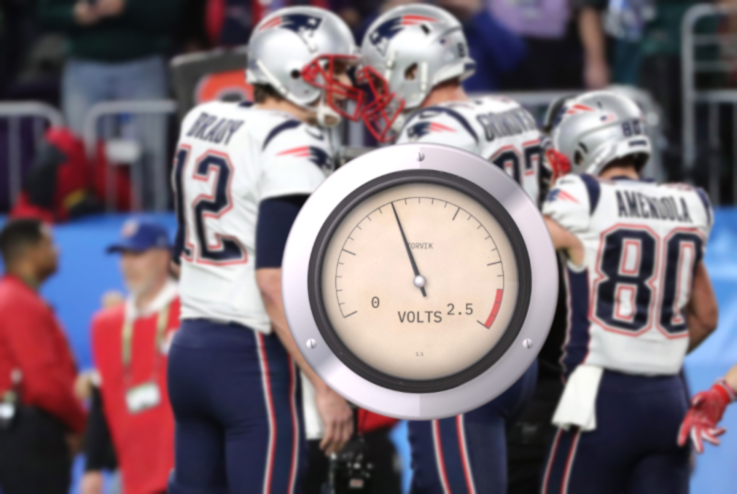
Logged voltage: 1 V
